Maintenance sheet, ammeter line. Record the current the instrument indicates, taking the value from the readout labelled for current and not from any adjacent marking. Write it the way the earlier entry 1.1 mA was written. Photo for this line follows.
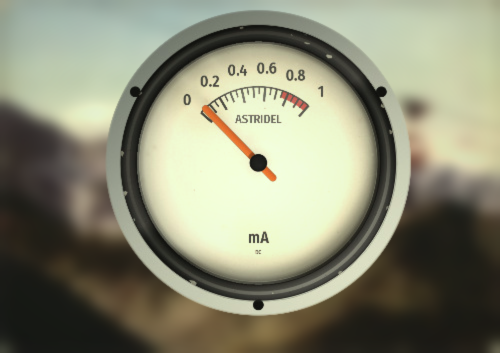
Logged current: 0.05 mA
